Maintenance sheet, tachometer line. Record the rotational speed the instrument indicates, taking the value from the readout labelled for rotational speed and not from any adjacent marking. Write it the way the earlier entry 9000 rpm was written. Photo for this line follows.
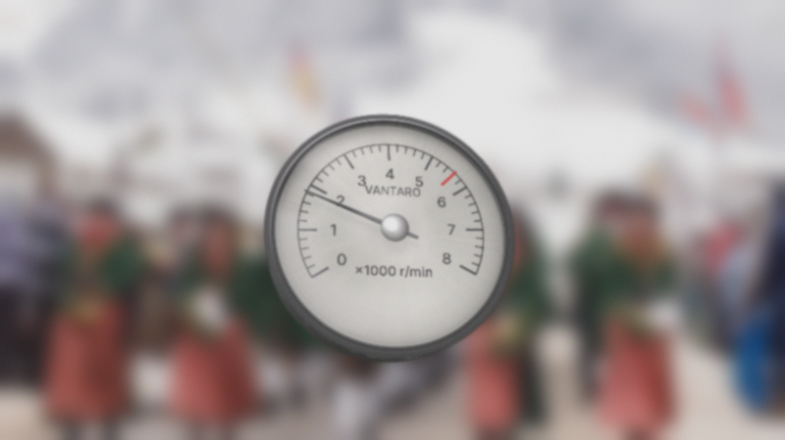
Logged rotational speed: 1800 rpm
